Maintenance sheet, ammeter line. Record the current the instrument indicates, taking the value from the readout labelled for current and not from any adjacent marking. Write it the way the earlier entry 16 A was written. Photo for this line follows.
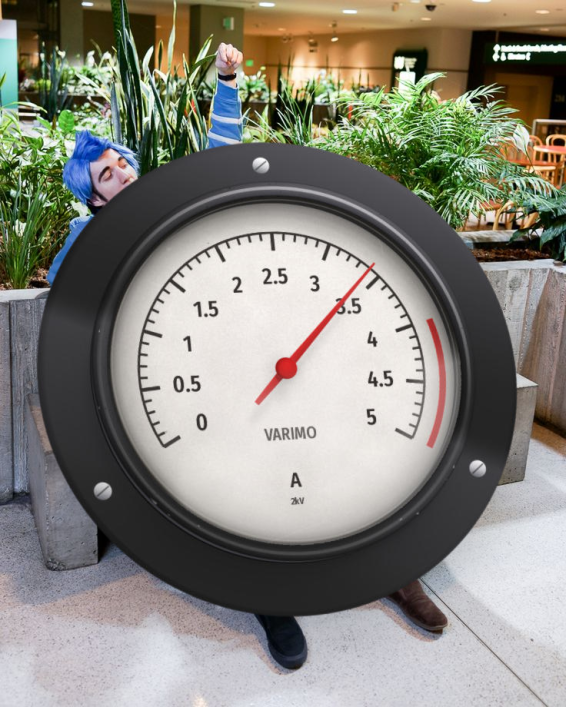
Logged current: 3.4 A
